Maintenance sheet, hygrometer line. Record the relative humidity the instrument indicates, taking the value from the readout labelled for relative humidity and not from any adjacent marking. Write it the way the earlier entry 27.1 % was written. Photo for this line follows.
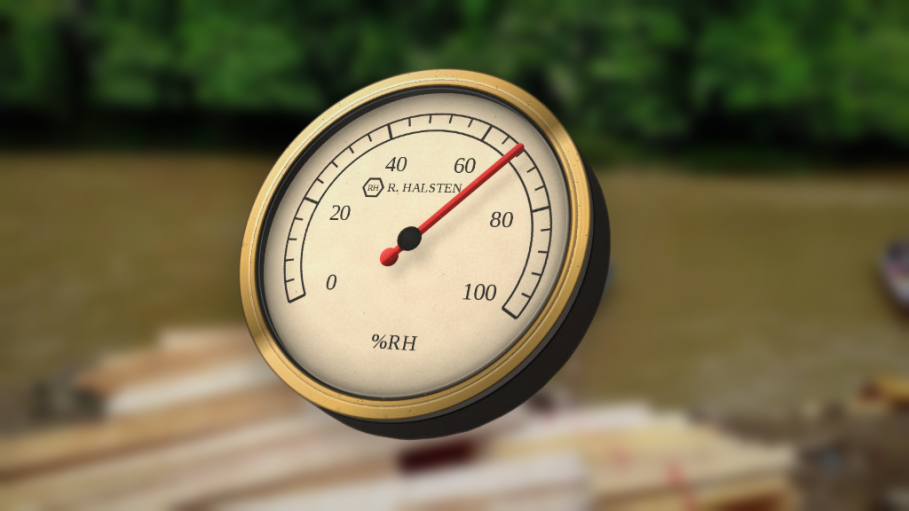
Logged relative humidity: 68 %
